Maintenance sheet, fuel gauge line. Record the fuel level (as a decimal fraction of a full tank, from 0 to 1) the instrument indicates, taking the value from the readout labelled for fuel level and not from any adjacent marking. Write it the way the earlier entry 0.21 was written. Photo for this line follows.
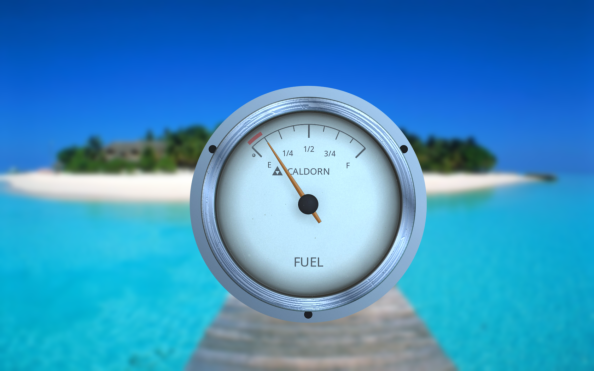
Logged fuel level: 0.125
